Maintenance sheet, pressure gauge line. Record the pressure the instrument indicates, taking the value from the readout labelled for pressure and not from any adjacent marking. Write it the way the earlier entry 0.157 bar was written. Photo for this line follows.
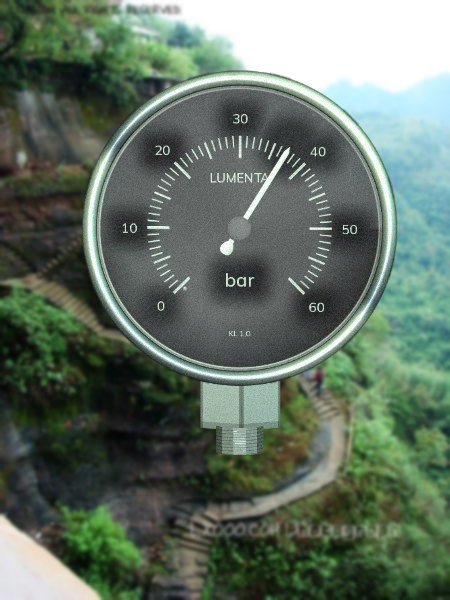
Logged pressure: 37 bar
